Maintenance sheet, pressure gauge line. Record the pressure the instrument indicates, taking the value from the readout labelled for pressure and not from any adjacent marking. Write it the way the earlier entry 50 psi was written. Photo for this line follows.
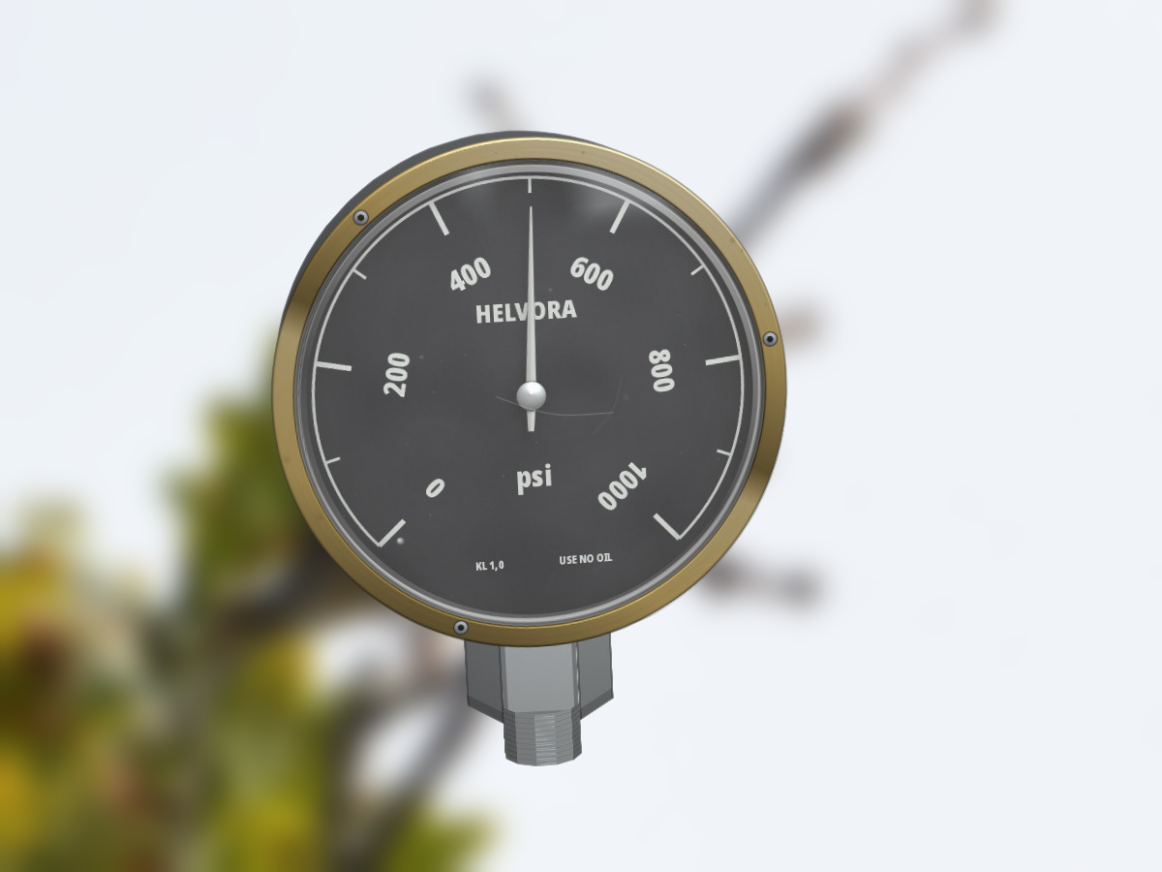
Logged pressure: 500 psi
